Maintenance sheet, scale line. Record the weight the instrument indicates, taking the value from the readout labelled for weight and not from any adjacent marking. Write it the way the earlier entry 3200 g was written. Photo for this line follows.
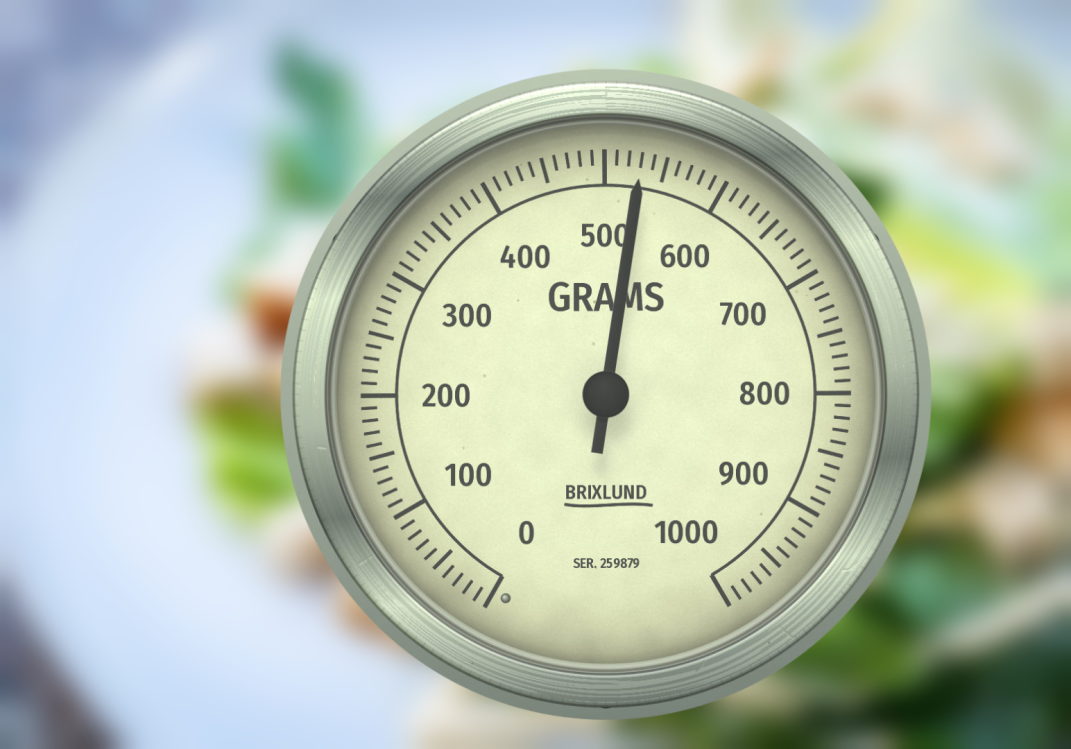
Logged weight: 530 g
